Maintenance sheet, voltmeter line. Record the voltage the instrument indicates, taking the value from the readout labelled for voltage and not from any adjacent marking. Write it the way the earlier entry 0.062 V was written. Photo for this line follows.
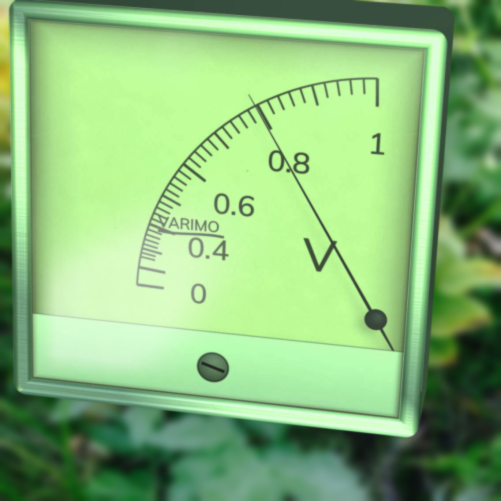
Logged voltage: 0.8 V
